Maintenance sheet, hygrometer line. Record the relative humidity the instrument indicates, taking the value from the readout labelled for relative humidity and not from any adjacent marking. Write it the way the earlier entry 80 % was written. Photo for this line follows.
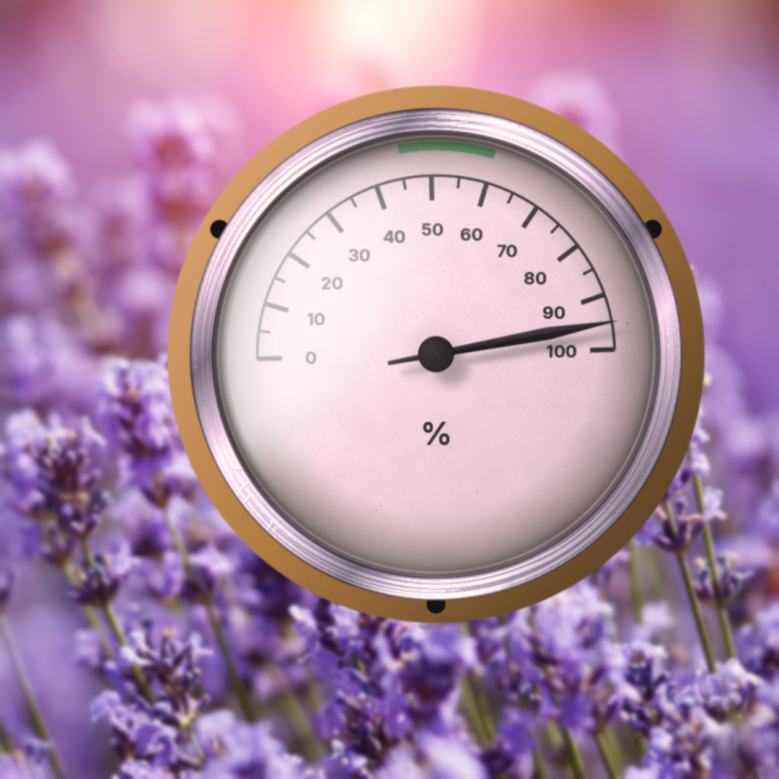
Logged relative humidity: 95 %
